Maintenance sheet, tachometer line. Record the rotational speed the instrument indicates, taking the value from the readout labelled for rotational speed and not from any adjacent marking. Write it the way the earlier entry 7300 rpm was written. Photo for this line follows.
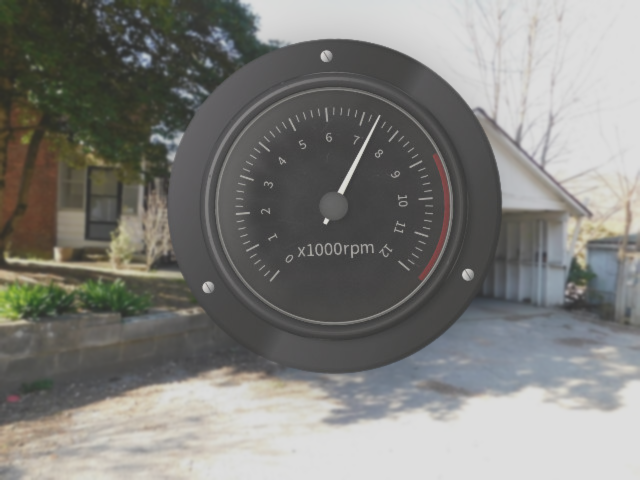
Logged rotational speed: 7400 rpm
